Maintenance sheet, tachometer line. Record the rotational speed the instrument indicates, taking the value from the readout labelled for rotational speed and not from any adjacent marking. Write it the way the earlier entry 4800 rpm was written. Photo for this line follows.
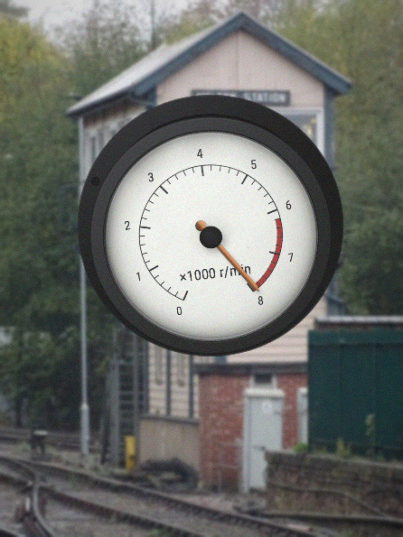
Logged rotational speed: 7900 rpm
